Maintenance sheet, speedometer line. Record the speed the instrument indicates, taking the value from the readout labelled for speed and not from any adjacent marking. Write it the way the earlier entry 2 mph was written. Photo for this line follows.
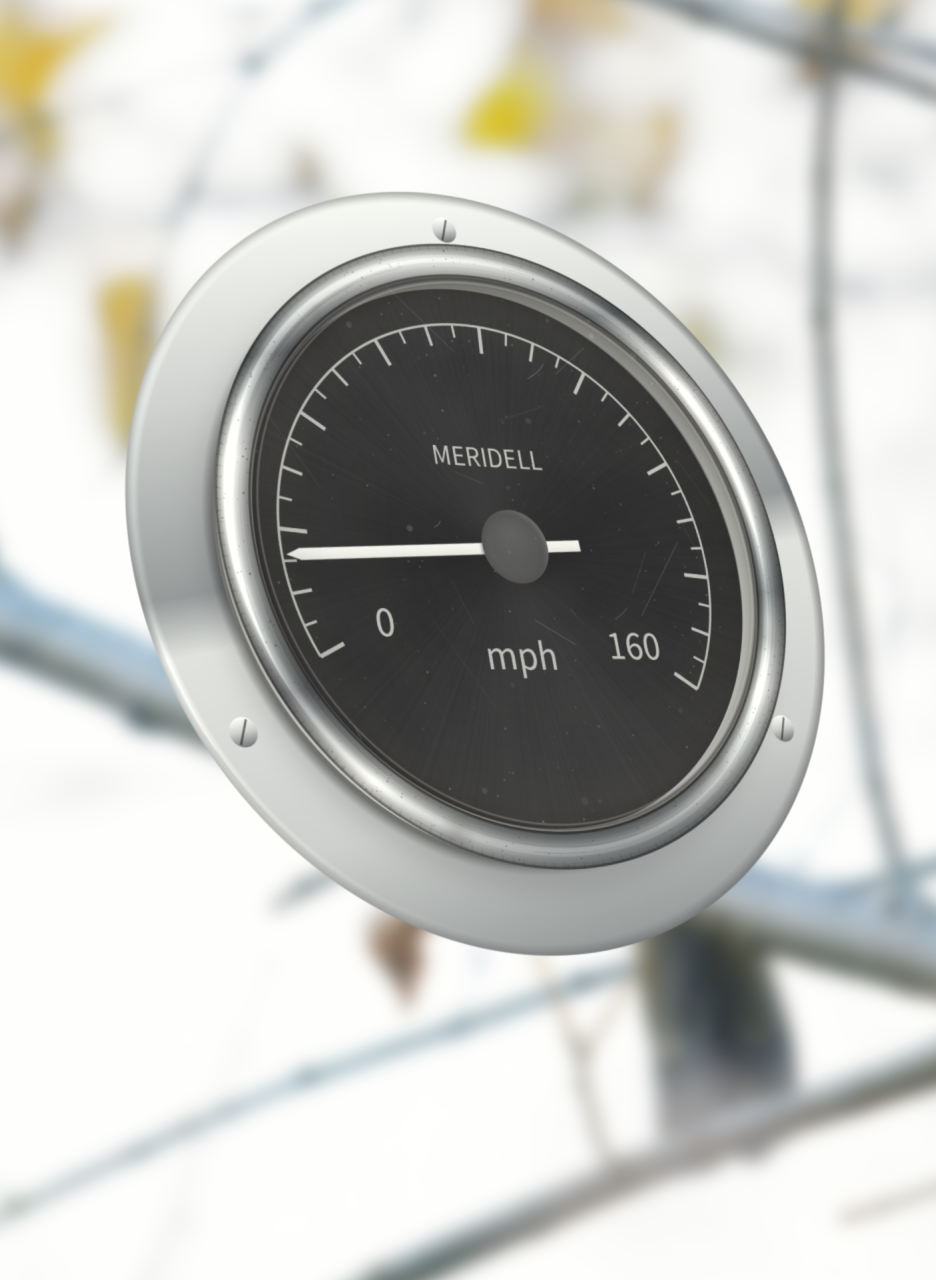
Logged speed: 15 mph
